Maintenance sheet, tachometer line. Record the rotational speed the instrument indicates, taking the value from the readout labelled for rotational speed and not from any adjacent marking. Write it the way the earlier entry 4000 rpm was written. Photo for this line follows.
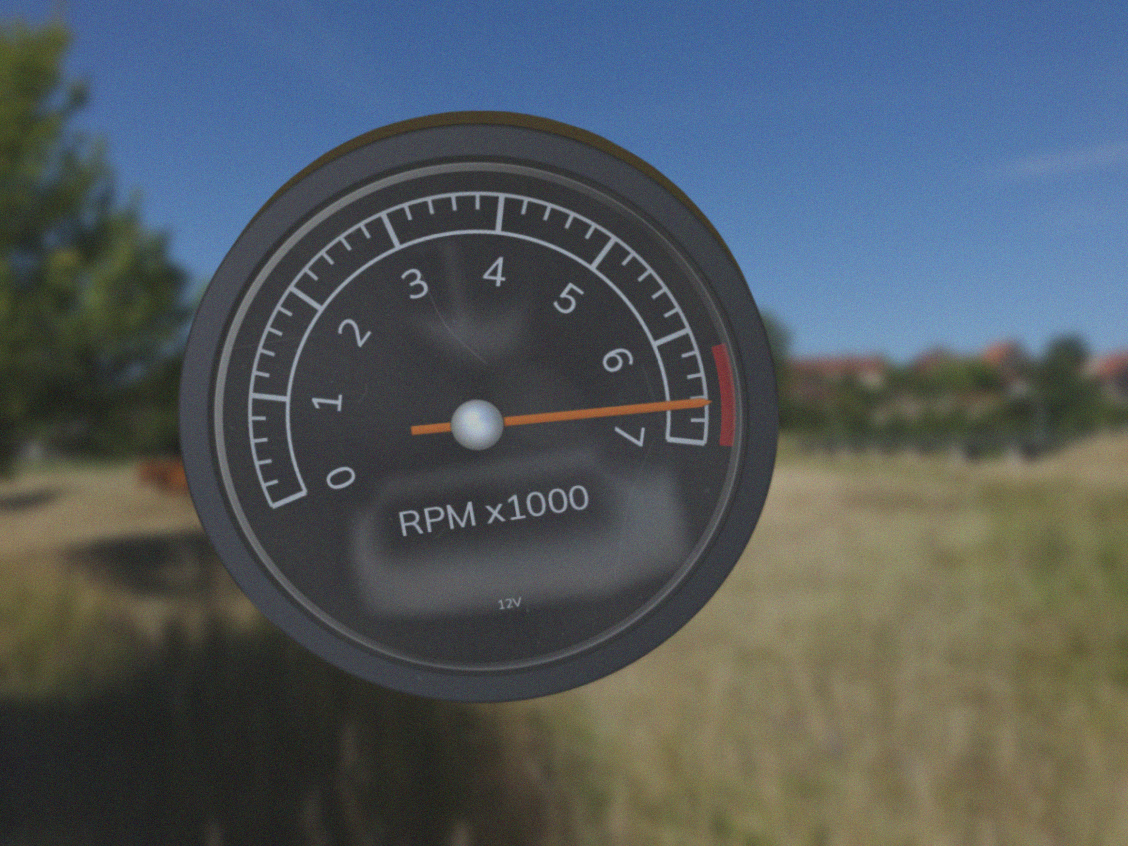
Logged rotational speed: 6600 rpm
